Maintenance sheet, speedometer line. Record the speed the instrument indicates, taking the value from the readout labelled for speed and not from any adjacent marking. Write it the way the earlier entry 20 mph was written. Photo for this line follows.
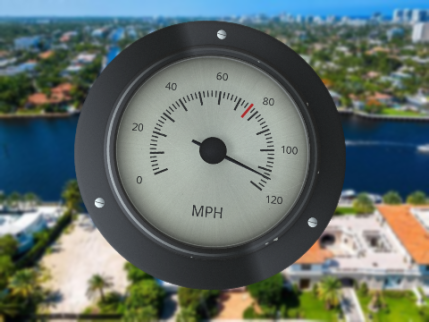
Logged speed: 114 mph
